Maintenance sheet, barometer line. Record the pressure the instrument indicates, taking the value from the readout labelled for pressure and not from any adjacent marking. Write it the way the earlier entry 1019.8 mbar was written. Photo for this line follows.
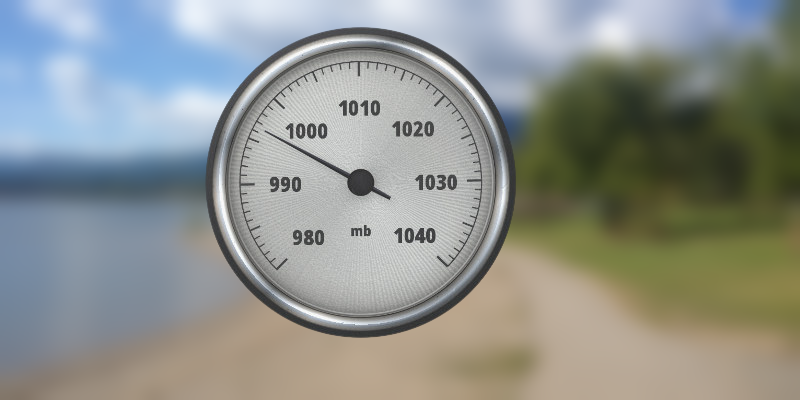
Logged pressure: 996.5 mbar
